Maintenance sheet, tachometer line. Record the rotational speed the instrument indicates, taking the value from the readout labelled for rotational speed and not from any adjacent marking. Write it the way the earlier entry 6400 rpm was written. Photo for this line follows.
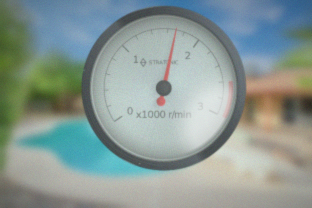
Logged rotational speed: 1700 rpm
